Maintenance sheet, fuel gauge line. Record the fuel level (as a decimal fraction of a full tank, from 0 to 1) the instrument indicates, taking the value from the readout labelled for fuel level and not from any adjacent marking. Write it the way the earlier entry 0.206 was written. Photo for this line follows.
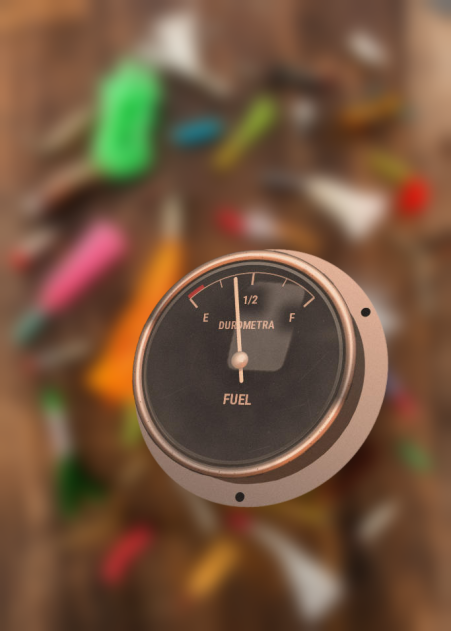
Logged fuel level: 0.375
